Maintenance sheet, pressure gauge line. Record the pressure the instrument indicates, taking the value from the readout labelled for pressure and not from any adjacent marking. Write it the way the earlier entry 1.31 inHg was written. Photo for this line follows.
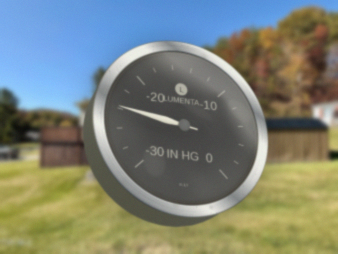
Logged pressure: -24 inHg
